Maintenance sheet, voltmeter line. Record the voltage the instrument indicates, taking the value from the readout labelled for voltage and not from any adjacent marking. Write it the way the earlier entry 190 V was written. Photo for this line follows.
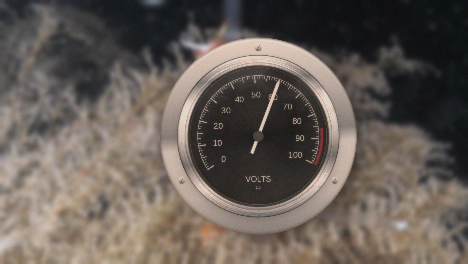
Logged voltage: 60 V
